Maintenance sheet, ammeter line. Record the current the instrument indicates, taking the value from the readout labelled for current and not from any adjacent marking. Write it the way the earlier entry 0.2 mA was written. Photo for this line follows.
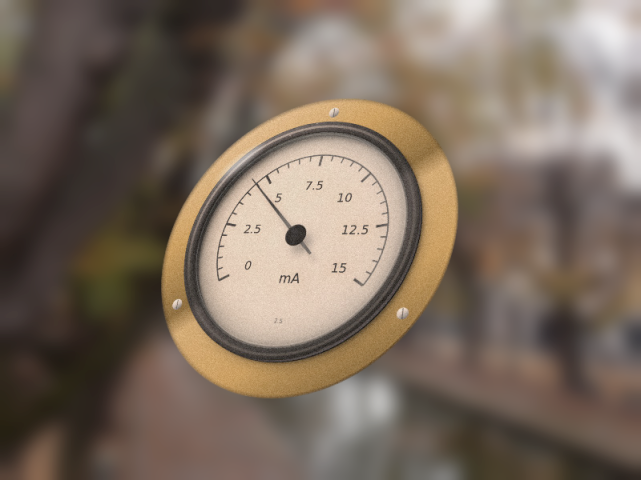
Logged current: 4.5 mA
